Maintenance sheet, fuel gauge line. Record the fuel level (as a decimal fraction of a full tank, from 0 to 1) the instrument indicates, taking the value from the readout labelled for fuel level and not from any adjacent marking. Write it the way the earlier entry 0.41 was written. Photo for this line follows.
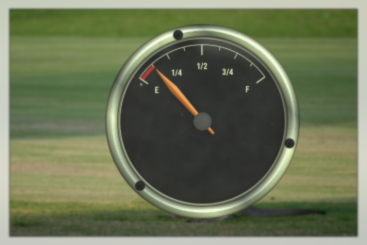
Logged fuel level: 0.125
